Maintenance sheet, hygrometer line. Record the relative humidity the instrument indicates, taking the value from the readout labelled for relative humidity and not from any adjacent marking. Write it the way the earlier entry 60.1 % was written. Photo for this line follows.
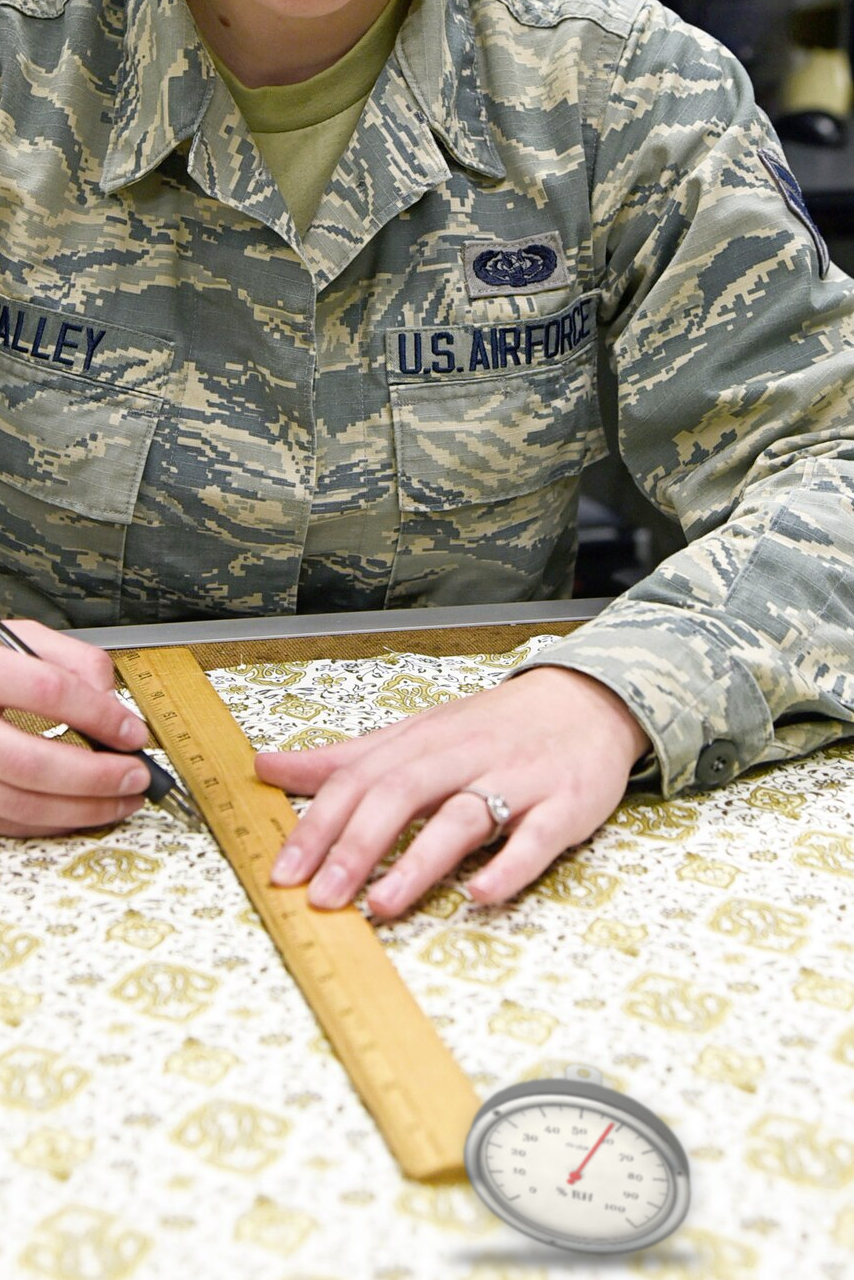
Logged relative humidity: 57.5 %
